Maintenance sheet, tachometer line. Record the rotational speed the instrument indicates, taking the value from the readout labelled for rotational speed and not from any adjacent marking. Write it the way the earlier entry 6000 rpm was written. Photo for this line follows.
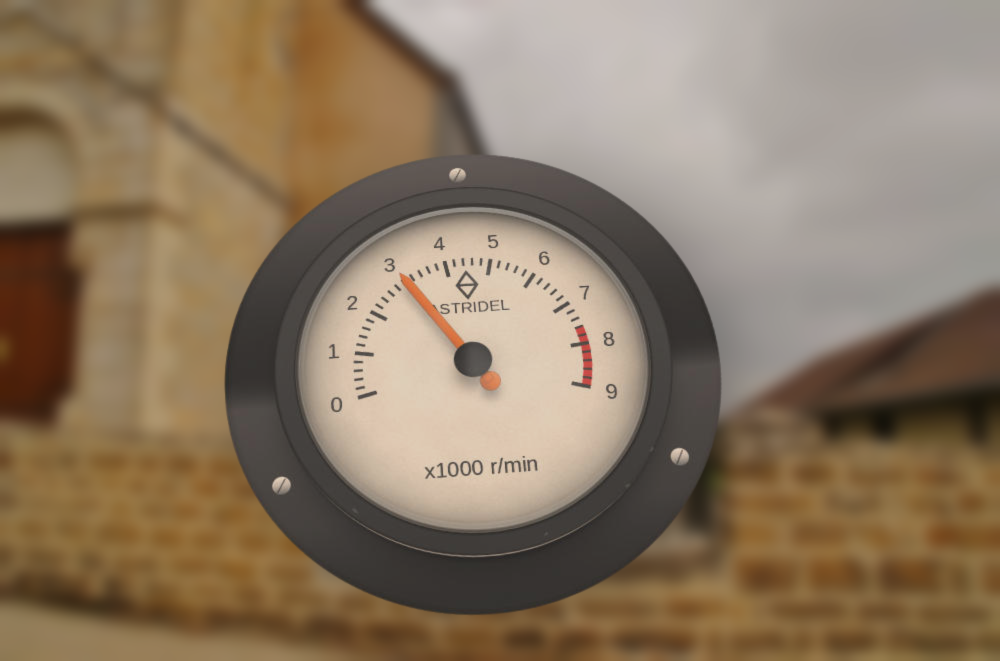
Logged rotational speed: 3000 rpm
